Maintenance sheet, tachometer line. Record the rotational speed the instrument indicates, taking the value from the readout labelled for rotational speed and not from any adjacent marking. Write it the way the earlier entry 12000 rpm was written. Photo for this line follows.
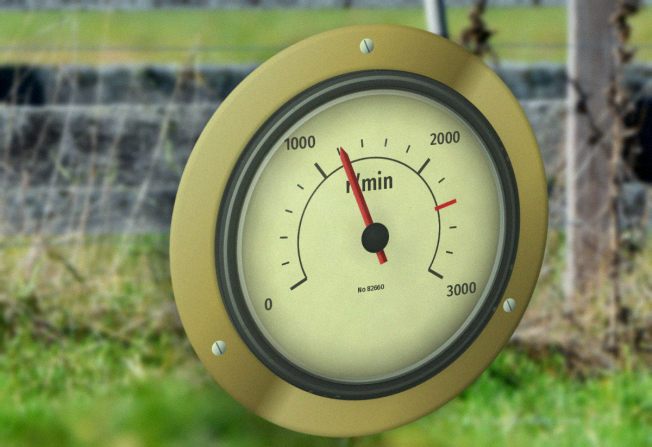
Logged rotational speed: 1200 rpm
